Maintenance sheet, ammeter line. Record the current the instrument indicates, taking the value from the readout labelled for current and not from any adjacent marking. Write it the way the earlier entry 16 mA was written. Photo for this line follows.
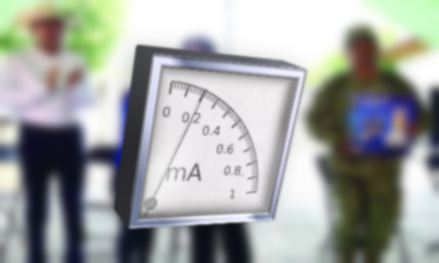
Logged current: 0.2 mA
